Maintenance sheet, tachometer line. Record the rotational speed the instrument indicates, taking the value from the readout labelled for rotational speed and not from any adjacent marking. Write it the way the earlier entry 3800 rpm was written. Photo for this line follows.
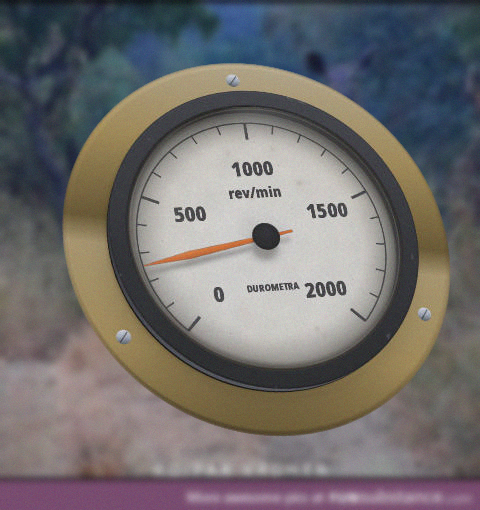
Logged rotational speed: 250 rpm
